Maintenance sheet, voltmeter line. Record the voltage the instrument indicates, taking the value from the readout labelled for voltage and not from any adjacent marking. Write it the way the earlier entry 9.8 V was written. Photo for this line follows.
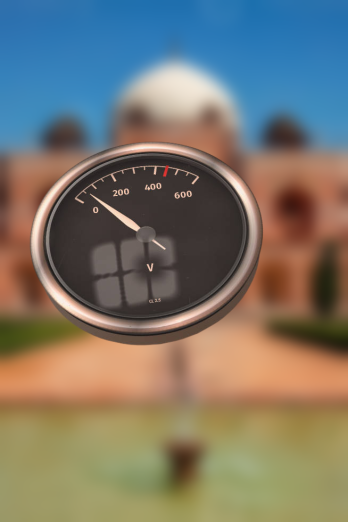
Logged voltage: 50 V
